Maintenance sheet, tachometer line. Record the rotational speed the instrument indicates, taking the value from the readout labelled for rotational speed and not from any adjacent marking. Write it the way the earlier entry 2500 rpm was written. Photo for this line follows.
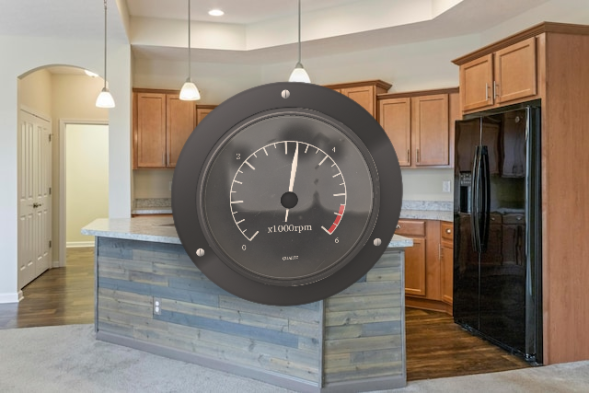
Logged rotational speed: 3250 rpm
